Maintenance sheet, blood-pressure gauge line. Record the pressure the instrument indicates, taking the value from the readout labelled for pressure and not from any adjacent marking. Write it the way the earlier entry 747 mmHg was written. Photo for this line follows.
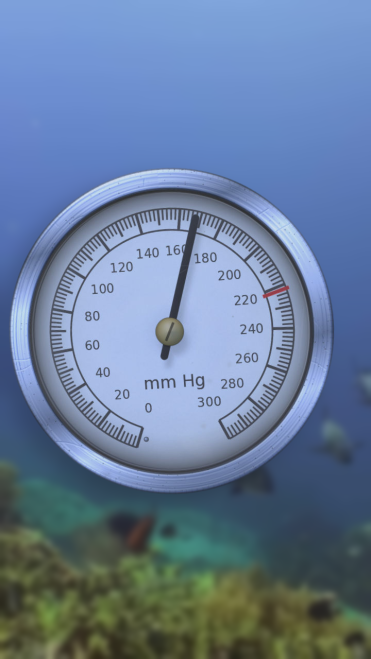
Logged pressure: 168 mmHg
